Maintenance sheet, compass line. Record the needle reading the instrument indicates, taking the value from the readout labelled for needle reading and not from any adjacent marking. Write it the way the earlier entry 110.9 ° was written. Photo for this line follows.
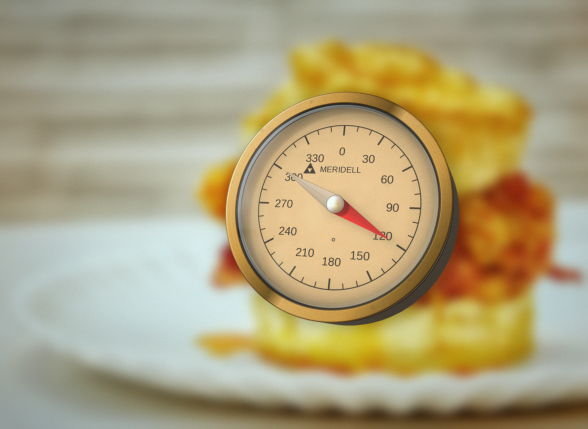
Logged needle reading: 120 °
